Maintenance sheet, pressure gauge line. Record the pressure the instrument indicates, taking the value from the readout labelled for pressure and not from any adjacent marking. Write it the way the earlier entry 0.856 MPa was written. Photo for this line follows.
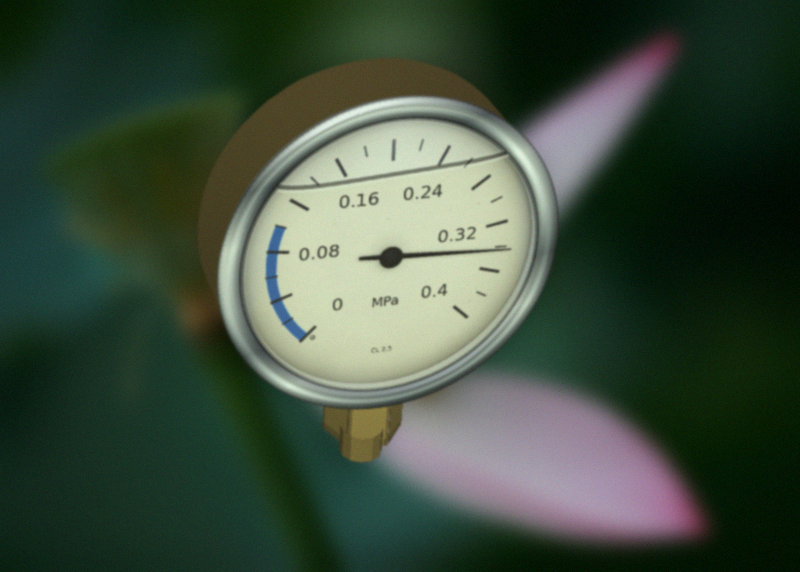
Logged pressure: 0.34 MPa
